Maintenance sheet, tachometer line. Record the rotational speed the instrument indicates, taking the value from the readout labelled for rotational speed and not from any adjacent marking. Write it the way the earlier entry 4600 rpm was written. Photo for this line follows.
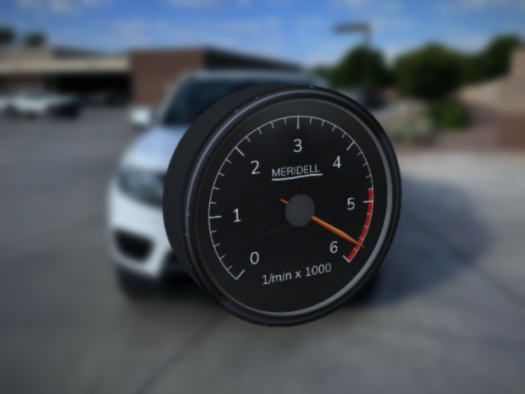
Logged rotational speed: 5700 rpm
